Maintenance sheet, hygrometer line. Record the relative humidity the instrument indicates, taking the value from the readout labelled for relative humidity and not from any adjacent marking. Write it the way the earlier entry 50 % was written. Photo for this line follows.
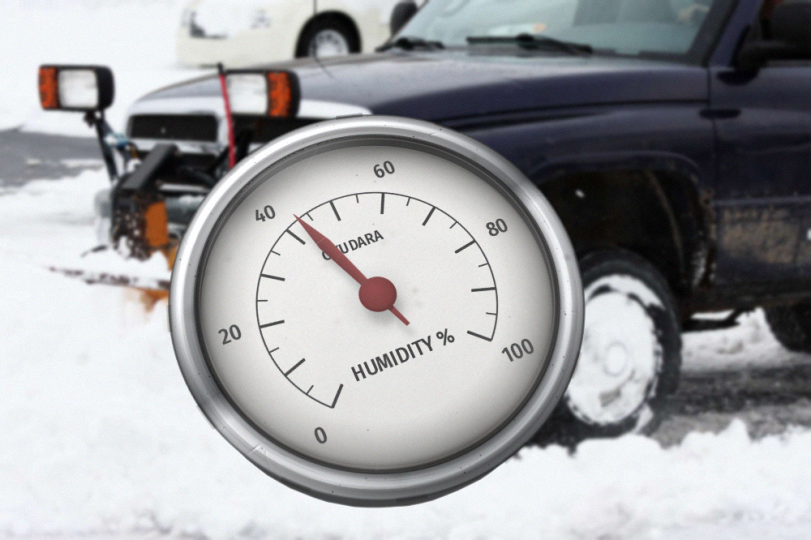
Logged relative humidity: 42.5 %
